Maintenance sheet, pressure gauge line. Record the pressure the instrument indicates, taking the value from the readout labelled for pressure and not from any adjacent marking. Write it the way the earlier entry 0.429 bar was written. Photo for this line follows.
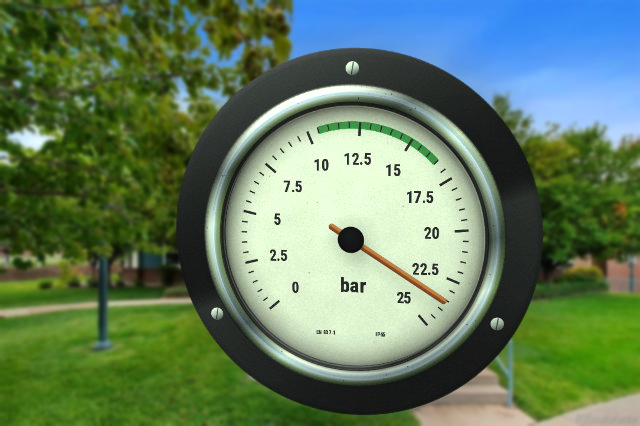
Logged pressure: 23.5 bar
